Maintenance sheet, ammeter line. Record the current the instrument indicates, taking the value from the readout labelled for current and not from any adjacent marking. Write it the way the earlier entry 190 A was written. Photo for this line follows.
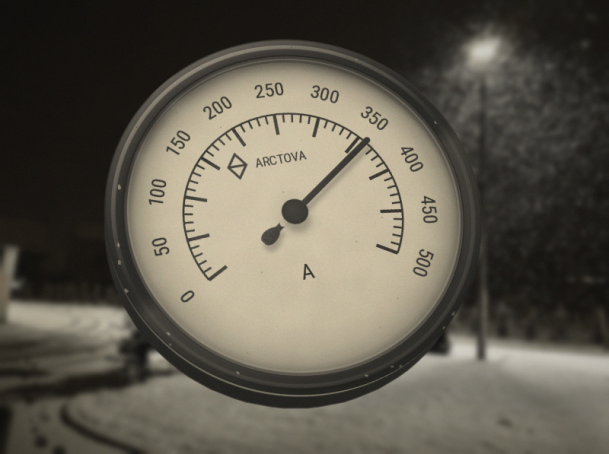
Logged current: 360 A
